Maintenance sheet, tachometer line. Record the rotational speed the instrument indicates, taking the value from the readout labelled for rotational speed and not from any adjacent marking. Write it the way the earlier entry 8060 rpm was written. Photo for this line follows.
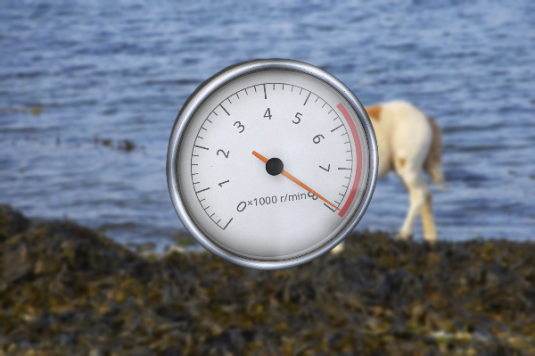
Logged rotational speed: 7900 rpm
